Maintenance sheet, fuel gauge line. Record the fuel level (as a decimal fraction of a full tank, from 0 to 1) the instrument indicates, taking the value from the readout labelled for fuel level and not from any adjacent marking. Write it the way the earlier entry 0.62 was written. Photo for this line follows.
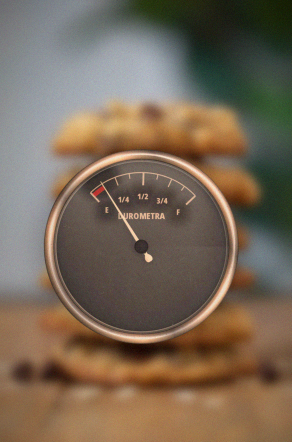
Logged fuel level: 0.125
